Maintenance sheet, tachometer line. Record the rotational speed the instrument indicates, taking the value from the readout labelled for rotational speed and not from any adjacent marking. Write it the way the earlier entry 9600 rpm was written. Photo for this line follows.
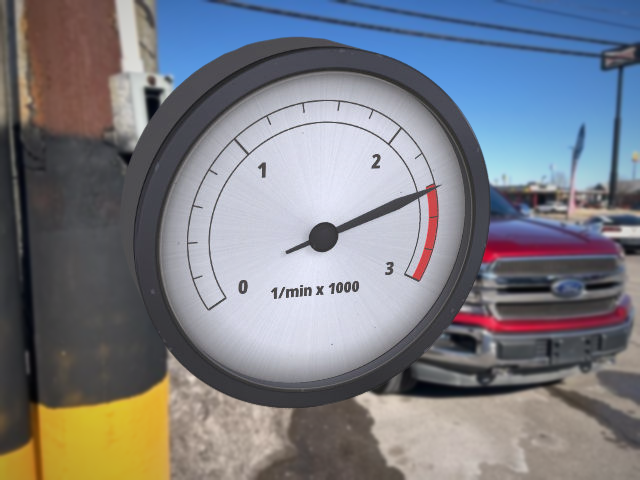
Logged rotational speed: 2400 rpm
